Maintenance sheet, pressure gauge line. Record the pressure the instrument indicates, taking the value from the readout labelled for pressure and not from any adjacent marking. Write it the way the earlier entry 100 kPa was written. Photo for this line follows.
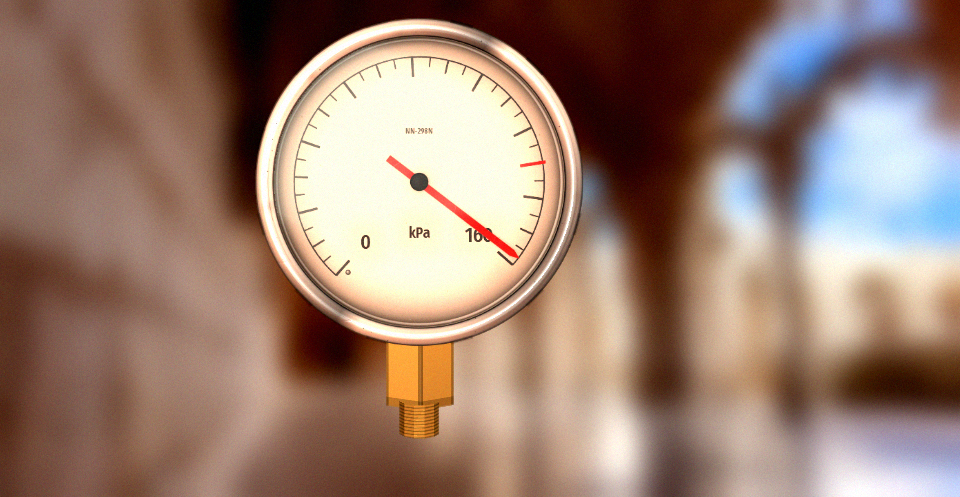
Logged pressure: 157.5 kPa
